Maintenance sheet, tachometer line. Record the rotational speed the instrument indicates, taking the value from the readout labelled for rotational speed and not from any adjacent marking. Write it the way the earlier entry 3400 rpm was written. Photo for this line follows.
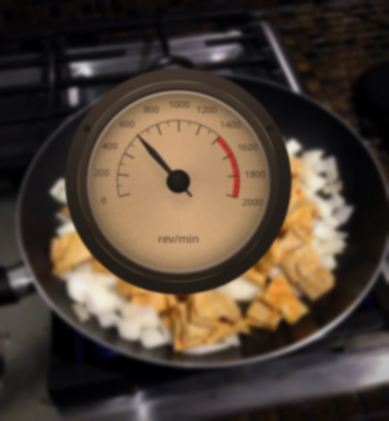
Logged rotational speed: 600 rpm
